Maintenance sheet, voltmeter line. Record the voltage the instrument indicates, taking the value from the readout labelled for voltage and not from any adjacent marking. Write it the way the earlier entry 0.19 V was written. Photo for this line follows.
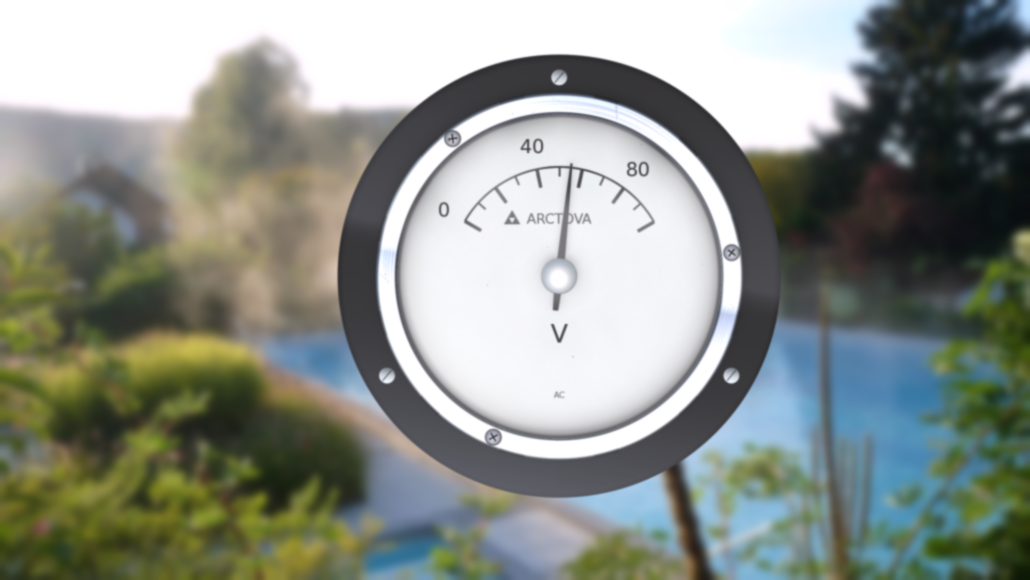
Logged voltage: 55 V
